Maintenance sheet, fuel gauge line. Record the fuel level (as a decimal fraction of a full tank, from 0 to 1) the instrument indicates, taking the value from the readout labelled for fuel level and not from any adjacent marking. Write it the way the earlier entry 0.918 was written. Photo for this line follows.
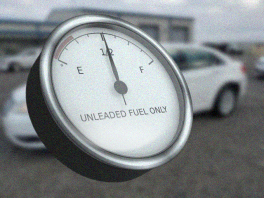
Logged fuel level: 0.5
